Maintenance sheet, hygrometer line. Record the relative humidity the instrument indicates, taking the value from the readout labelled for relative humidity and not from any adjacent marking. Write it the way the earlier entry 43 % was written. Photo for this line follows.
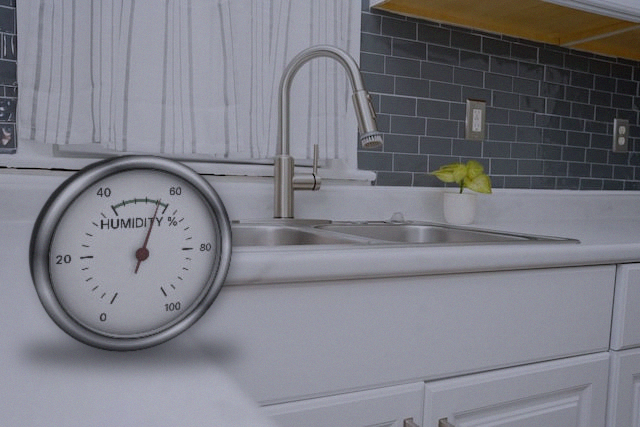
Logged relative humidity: 56 %
